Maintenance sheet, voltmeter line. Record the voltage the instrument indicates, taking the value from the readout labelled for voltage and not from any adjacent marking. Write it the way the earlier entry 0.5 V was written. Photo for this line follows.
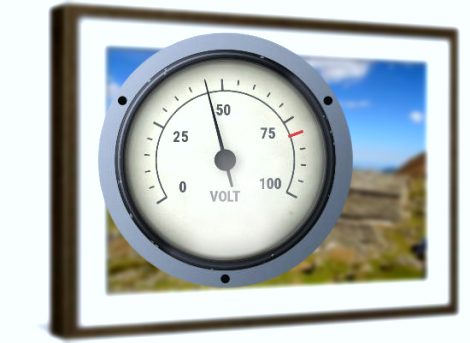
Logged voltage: 45 V
